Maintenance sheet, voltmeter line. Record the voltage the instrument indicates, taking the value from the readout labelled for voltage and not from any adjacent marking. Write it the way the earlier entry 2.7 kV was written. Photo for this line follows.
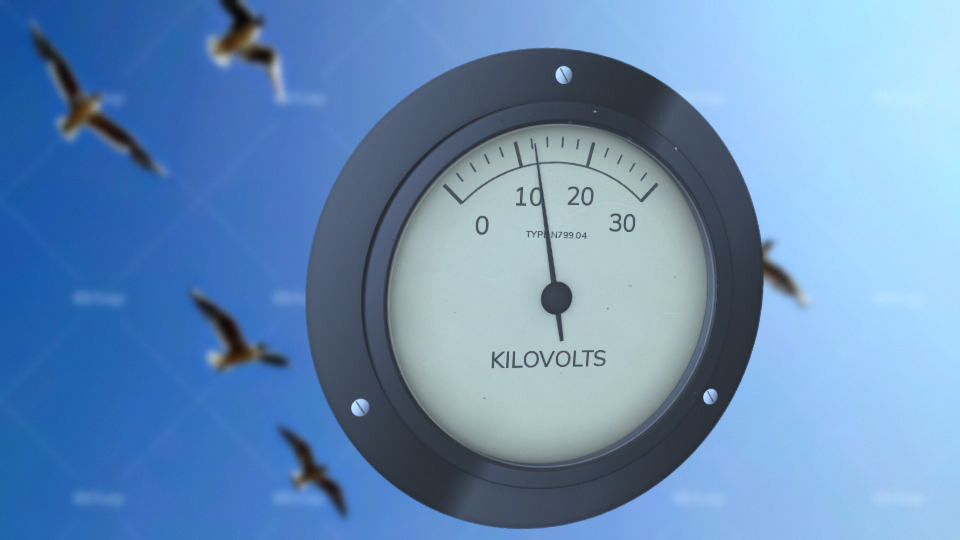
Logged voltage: 12 kV
